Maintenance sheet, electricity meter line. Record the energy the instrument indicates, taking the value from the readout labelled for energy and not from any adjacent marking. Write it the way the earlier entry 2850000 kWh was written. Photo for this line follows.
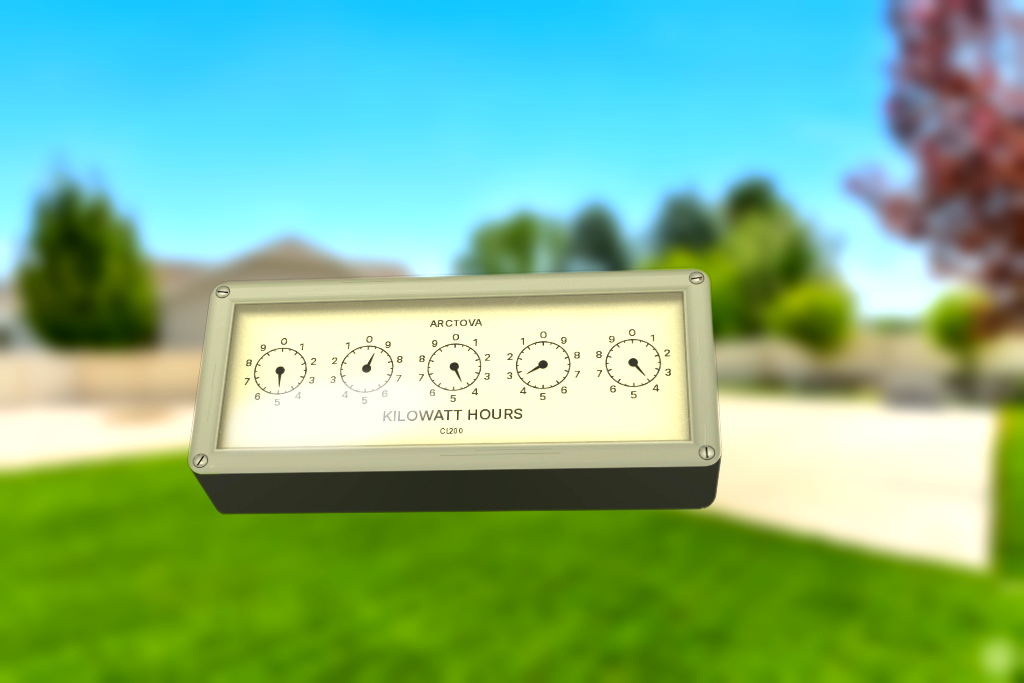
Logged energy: 49434 kWh
